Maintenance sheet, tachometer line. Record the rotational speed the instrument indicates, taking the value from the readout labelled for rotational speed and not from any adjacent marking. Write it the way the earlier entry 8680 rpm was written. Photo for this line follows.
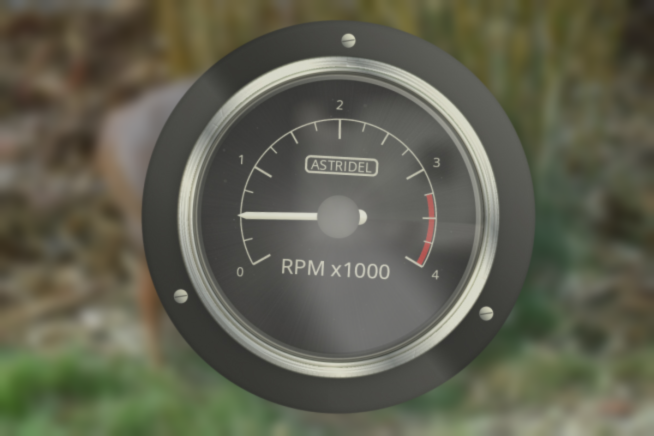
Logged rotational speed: 500 rpm
